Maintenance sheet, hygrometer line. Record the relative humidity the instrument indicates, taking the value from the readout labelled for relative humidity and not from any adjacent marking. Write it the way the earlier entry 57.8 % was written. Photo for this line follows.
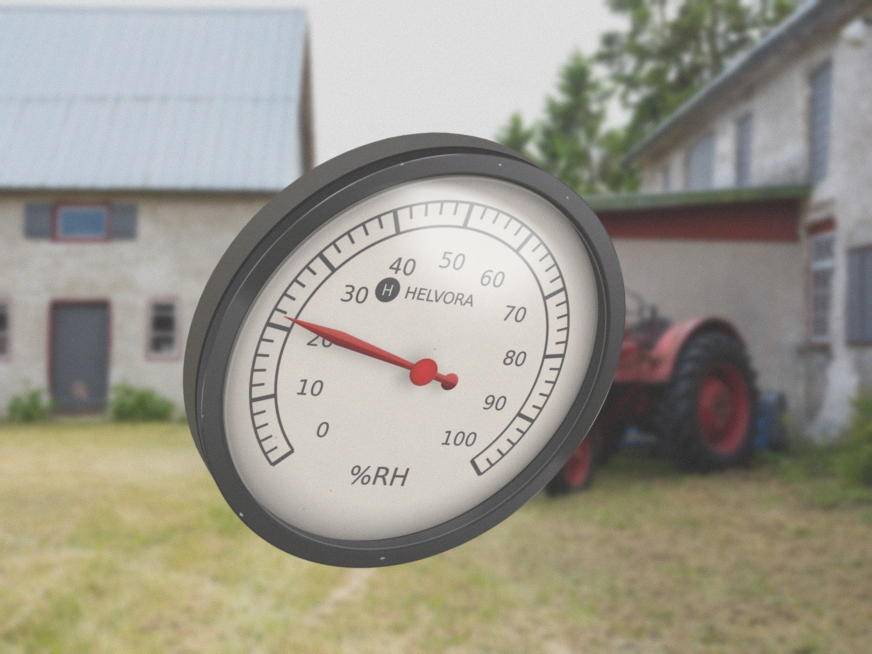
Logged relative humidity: 22 %
